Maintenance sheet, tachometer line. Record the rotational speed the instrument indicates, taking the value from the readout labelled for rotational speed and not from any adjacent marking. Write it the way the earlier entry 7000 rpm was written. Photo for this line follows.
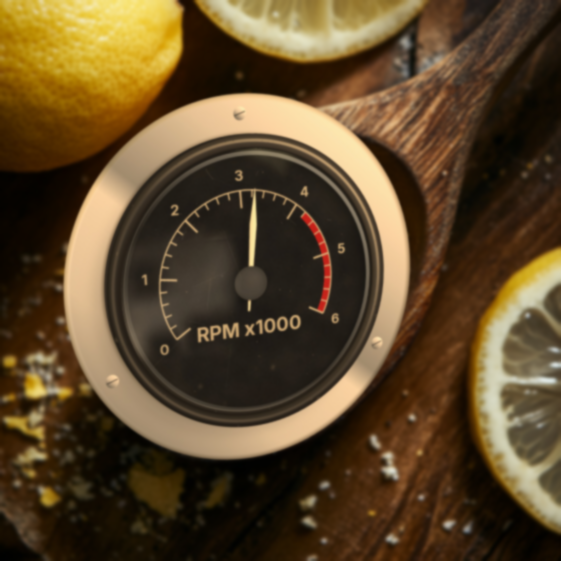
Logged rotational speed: 3200 rpm
